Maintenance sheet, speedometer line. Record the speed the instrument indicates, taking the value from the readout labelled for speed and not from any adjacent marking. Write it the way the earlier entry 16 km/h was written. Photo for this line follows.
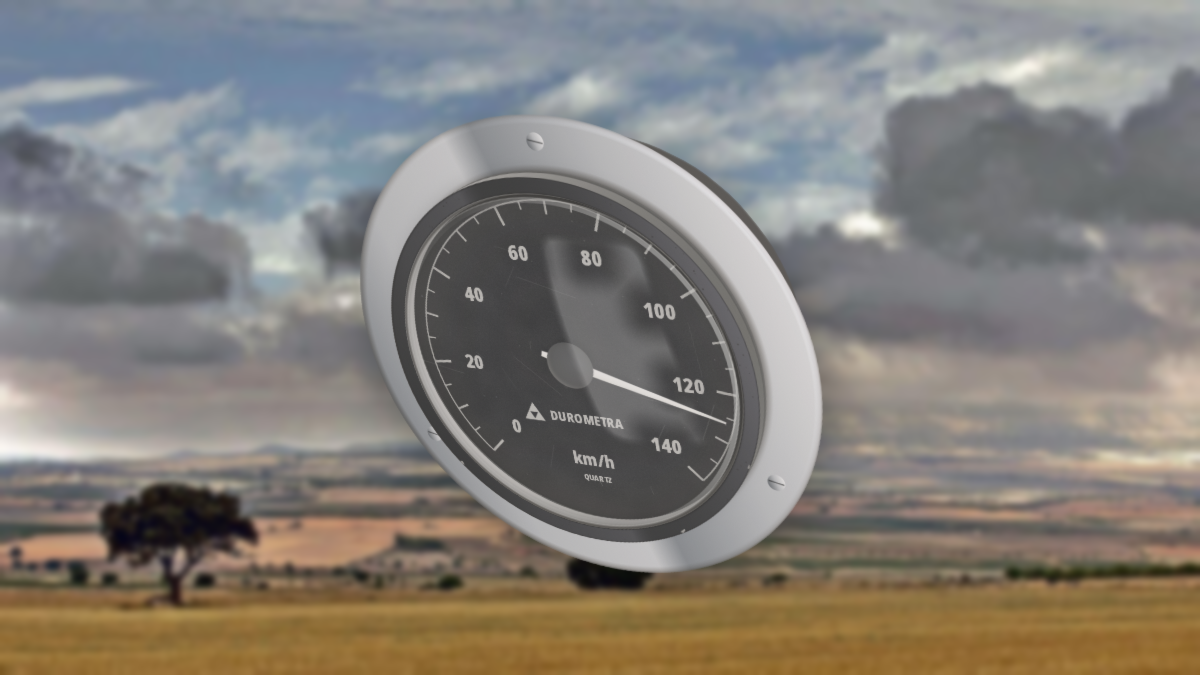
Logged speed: 125 km/h
